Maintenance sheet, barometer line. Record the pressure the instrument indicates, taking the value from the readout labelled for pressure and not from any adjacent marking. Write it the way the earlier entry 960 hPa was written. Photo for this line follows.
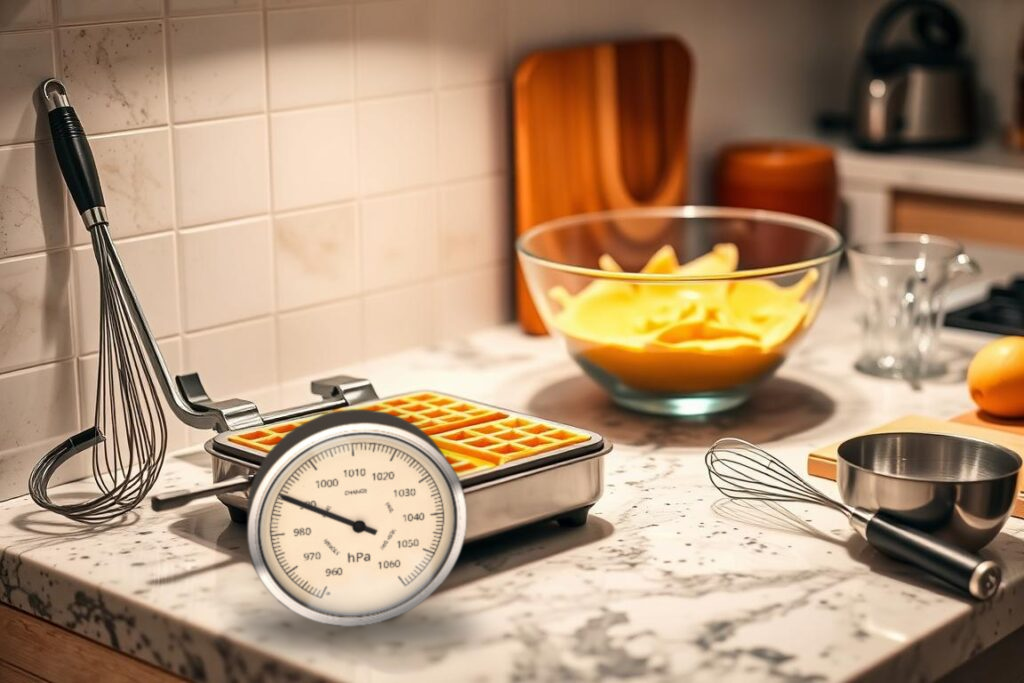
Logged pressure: 990 hPa
